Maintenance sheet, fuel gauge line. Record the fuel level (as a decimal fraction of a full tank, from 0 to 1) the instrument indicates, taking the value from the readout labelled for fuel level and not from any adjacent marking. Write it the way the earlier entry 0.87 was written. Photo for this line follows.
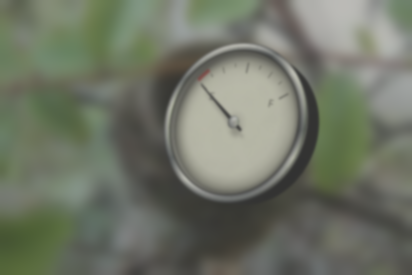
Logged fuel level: 0
